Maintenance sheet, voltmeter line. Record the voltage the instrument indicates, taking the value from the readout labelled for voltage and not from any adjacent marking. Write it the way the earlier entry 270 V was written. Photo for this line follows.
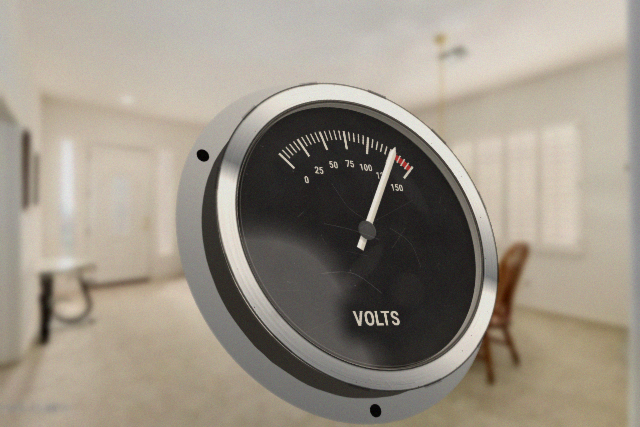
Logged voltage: 125 V
